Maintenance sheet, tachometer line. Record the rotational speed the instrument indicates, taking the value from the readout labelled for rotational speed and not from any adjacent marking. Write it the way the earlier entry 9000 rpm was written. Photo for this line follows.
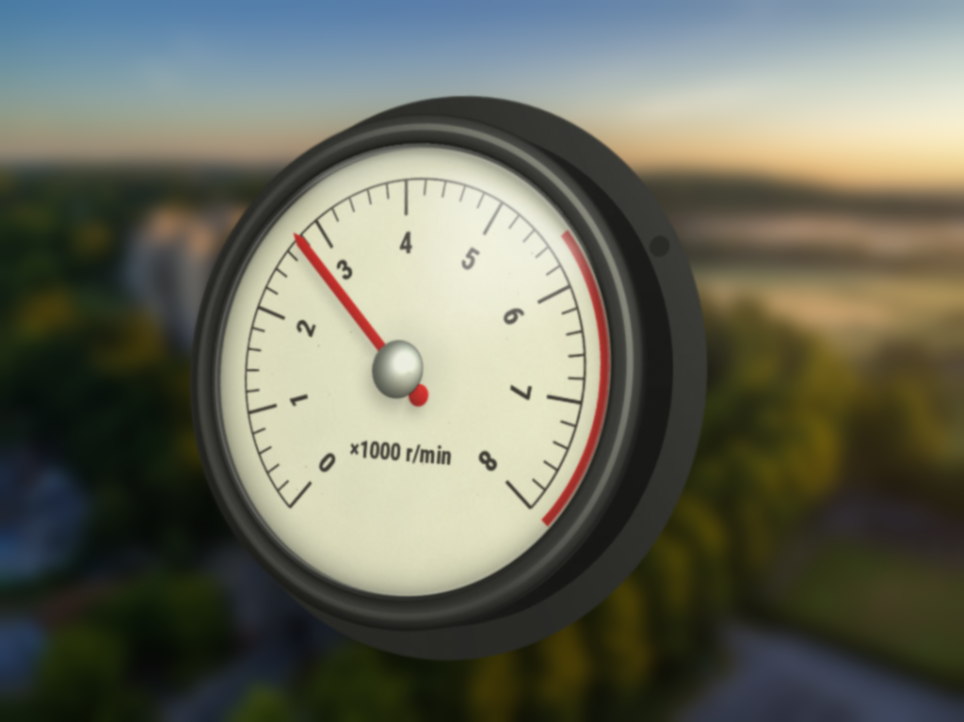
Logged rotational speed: 2800 rpm
